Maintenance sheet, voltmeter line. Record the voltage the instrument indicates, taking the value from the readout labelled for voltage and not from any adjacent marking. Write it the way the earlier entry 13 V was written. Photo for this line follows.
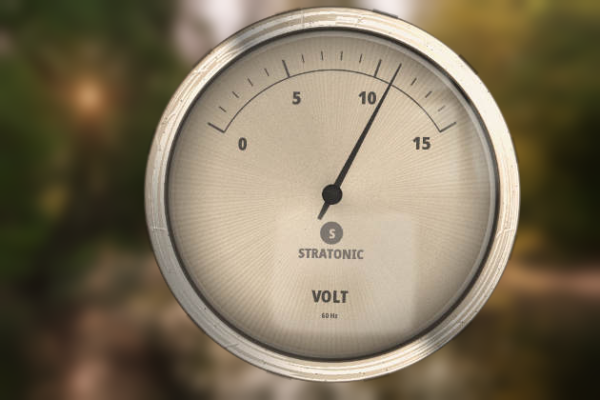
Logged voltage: 11 V
